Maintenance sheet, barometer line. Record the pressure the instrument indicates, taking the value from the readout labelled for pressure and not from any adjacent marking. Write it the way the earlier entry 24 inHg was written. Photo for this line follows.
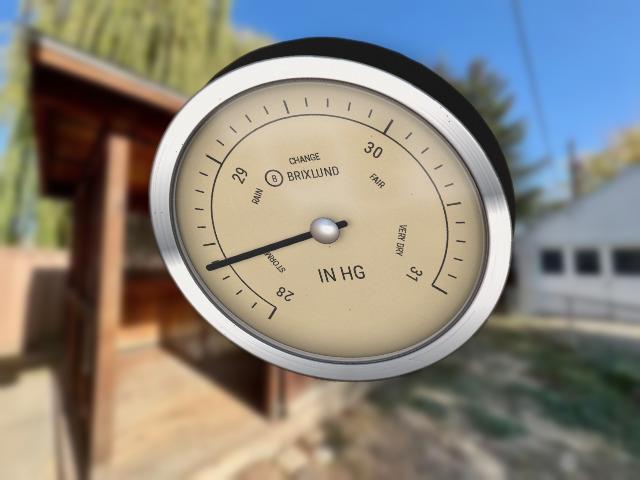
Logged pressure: 28.4 inHg
